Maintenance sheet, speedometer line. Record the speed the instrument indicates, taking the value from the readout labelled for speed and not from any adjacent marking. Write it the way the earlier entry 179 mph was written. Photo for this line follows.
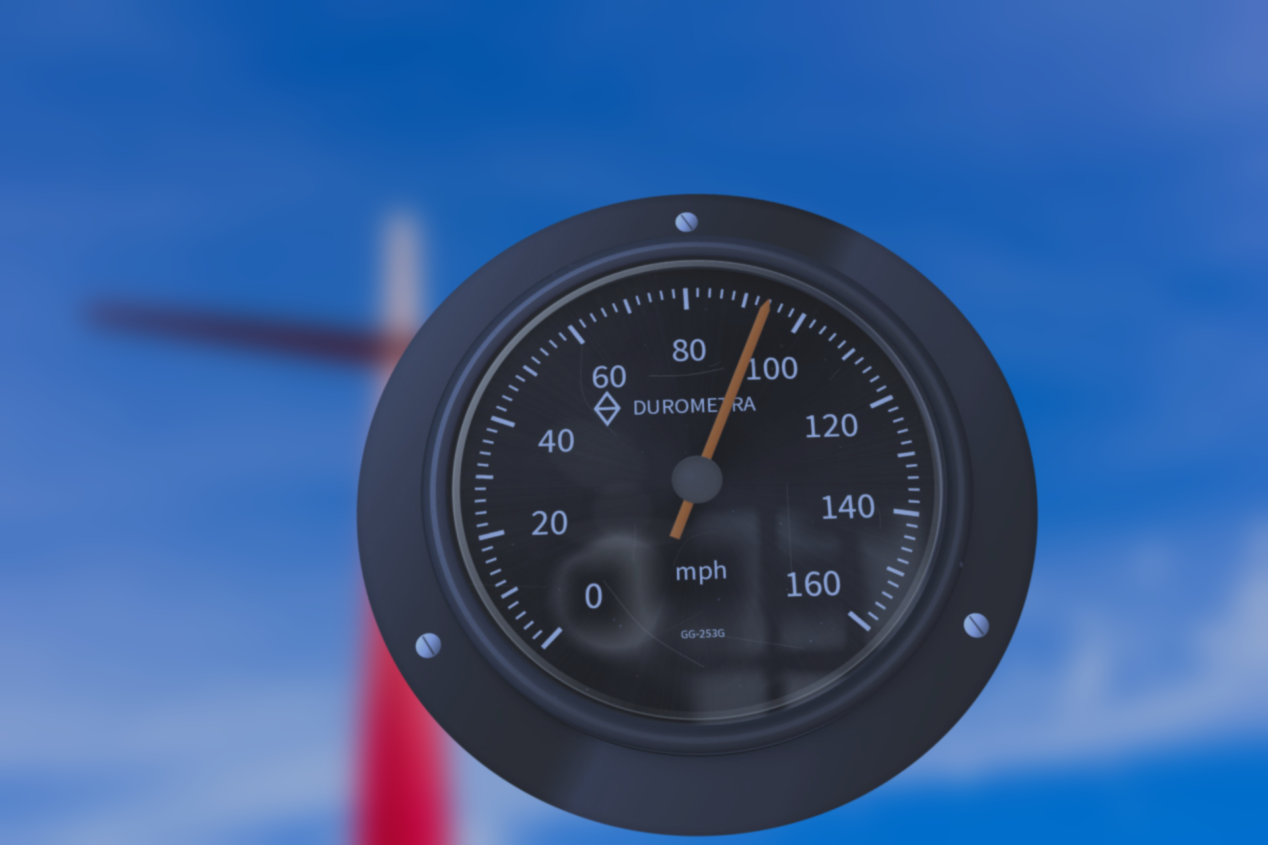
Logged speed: 94 mph
